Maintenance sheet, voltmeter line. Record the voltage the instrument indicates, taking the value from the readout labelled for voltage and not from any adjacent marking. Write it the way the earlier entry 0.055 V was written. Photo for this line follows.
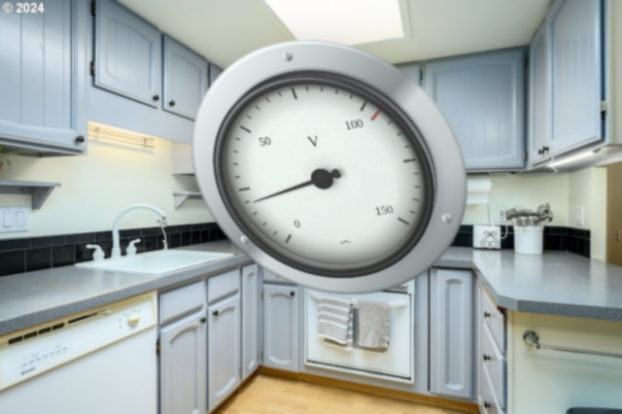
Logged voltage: 20 V
